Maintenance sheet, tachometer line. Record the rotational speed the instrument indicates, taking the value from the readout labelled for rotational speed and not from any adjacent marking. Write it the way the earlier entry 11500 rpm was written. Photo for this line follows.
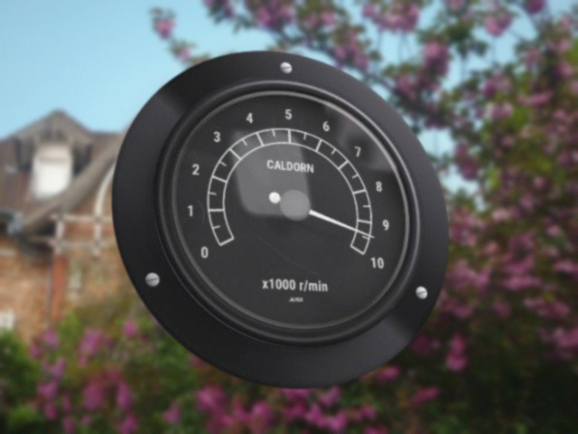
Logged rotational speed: 9500 rpm
